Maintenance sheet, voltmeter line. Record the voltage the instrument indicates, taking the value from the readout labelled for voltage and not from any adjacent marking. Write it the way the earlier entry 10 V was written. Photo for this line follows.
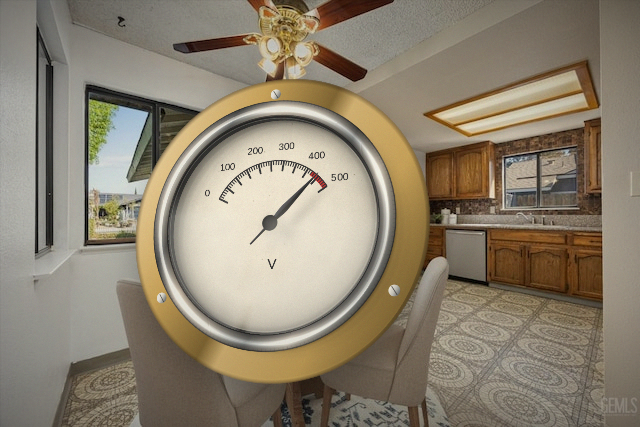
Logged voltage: 450 V
